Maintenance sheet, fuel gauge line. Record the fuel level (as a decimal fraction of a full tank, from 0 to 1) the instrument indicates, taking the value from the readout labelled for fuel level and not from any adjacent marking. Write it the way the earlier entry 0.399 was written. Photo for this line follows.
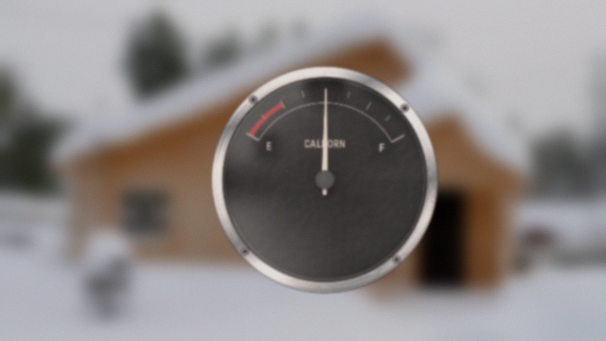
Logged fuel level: 0.5
